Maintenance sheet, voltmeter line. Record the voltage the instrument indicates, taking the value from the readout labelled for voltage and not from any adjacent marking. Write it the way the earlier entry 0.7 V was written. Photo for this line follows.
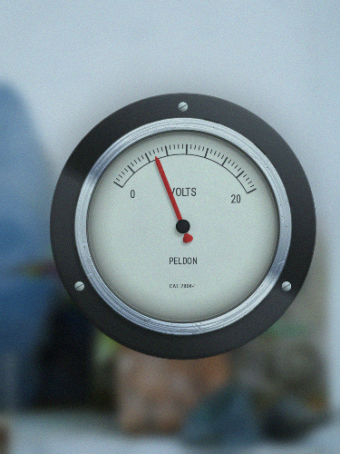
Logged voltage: 6 V
